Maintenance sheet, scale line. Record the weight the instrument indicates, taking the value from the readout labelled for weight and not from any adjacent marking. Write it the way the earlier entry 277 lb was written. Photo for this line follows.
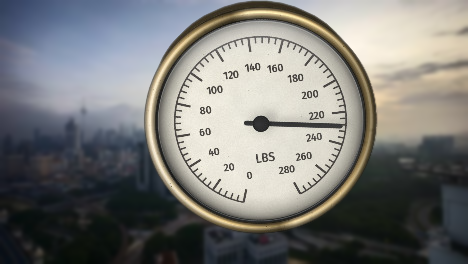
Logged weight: 228 lb
